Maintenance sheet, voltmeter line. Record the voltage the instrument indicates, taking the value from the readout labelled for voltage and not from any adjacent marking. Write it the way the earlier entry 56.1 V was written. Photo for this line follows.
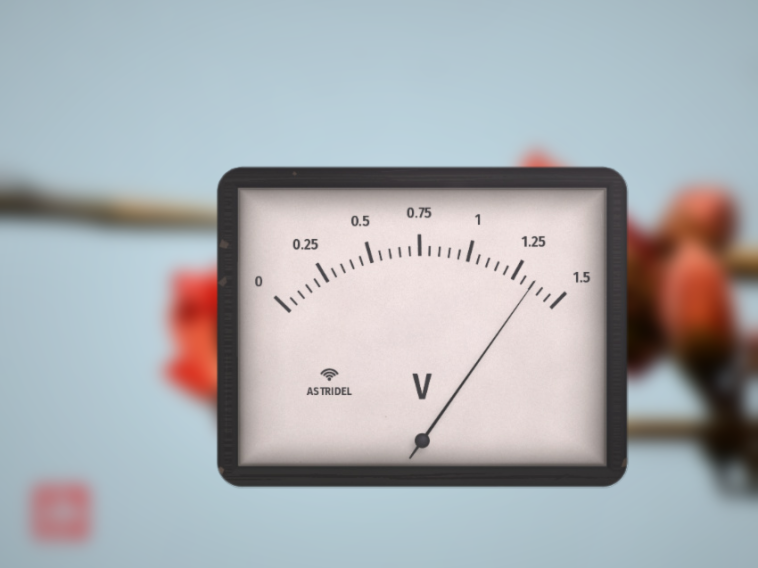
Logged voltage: 1.35 V
